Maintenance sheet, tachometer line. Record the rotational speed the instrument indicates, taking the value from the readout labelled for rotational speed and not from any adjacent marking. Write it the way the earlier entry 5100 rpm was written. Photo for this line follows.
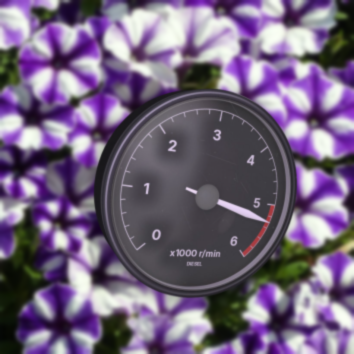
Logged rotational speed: 5300 rpm
